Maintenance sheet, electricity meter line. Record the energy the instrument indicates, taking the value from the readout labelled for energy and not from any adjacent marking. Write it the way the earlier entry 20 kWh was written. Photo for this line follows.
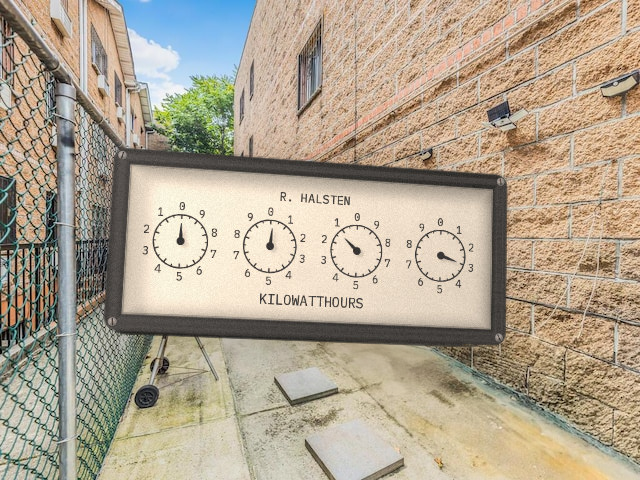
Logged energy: 13 kWh
